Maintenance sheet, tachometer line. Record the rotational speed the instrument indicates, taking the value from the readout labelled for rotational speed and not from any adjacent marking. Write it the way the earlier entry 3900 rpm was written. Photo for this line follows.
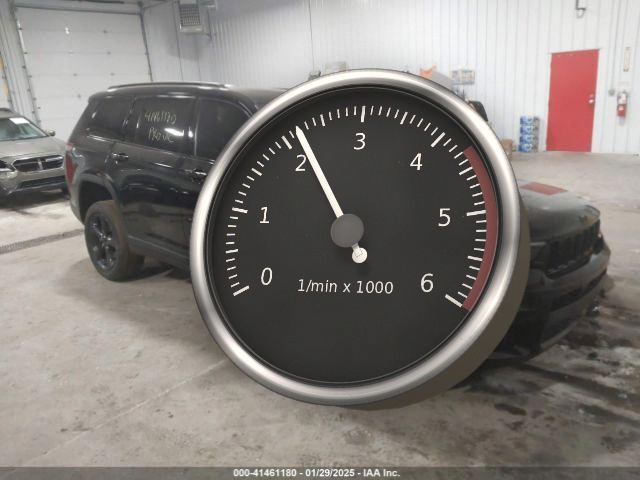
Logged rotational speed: 2200 rpm
